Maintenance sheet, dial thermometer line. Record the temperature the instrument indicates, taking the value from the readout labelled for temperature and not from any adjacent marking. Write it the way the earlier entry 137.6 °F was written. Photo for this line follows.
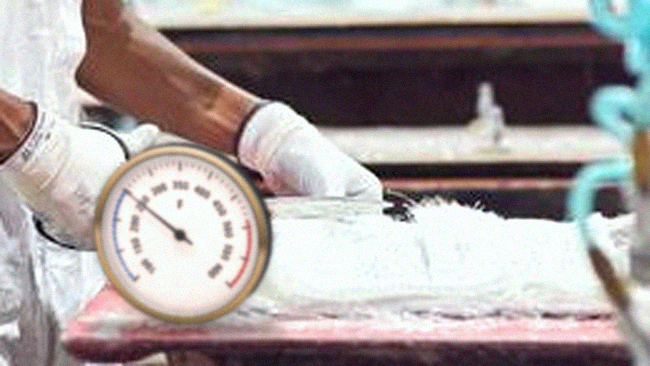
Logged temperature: 250 °F
